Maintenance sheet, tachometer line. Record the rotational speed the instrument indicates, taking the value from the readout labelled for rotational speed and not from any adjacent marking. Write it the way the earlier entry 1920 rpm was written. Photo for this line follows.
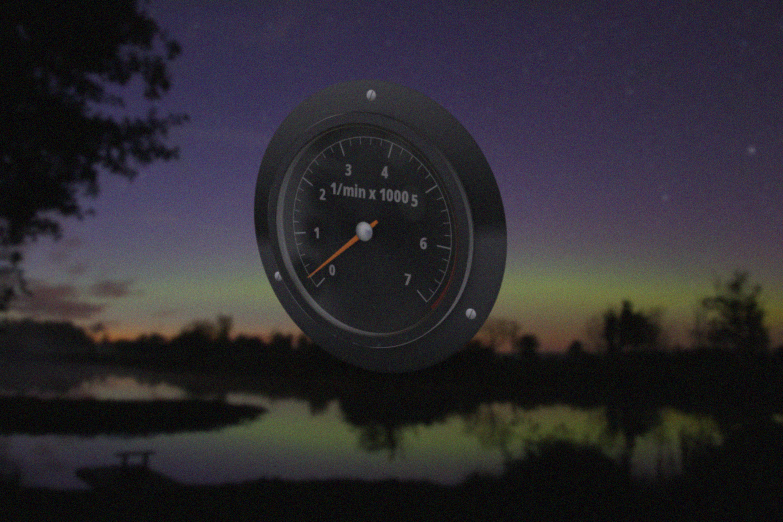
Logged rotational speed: 200 rpm
